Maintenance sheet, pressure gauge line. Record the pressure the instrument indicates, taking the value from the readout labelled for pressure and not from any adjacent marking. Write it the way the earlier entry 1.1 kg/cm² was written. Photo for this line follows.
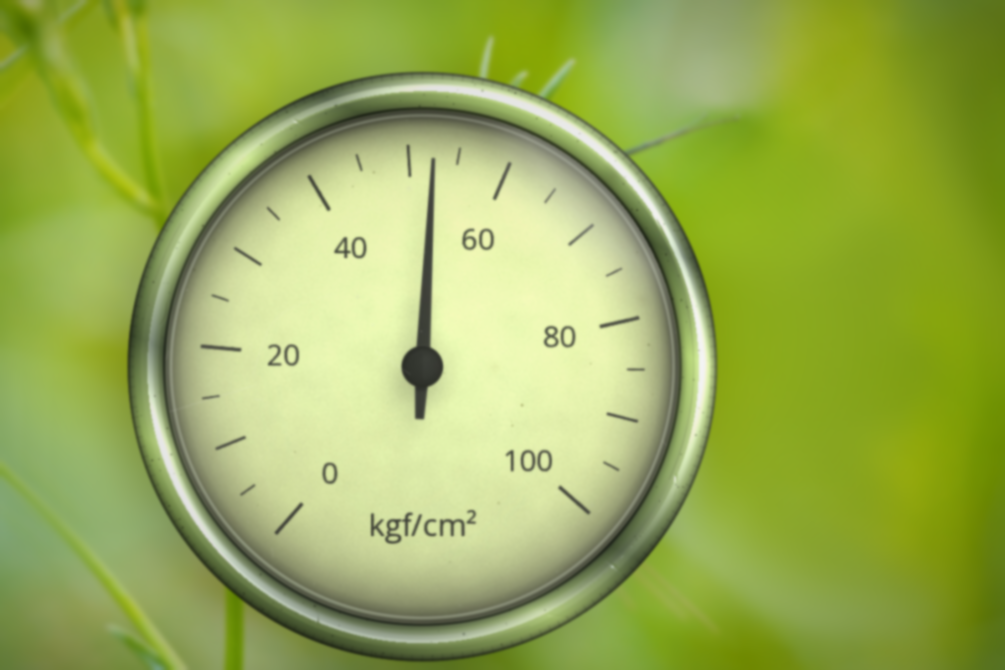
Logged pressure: 52.5 kg/cm²
